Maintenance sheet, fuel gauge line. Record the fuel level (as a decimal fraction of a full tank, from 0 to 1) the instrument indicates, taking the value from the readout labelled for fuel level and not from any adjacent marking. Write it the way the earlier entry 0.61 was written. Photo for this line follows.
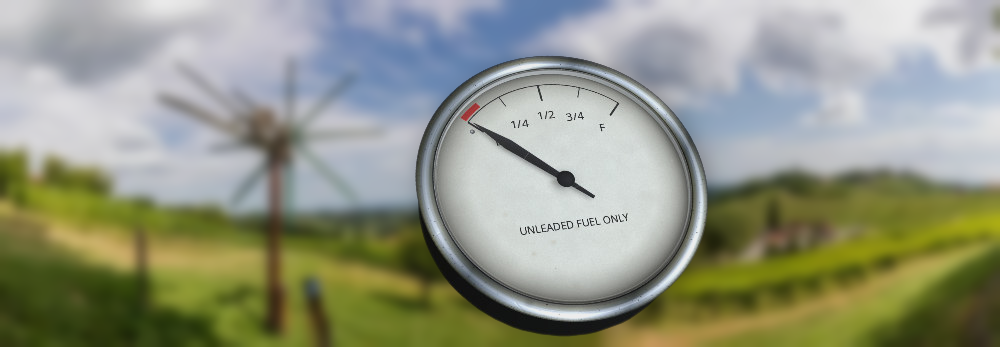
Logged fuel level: 0
